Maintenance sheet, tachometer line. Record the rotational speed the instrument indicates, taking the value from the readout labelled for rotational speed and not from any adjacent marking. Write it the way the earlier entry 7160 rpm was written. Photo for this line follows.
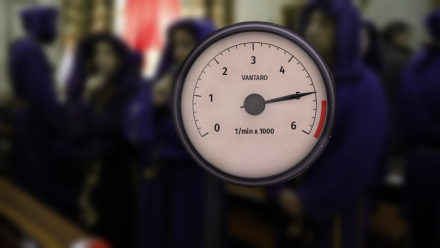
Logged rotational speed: 5000 rpm
